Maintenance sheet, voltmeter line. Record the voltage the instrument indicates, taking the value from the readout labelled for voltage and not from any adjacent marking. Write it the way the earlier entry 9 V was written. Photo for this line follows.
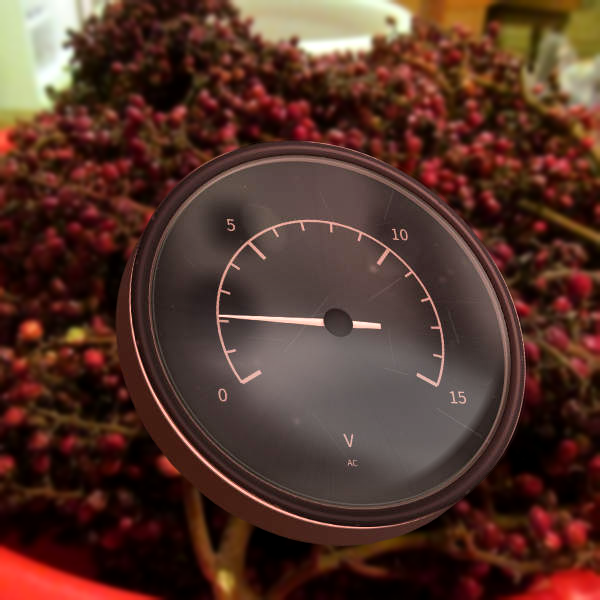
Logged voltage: 2 V
